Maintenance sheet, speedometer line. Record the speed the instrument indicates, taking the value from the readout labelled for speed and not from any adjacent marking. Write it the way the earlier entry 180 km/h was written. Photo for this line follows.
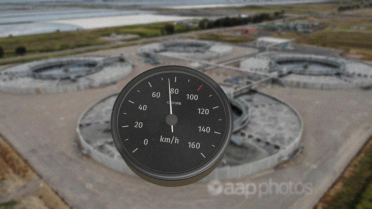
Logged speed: 75 km/h
